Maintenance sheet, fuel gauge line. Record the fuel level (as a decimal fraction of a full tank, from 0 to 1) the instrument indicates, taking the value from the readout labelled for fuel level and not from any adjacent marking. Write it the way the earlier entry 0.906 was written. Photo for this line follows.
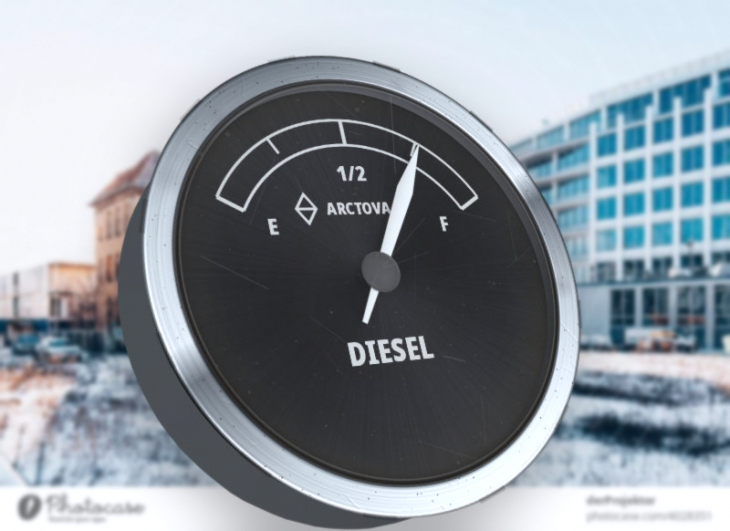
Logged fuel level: 0.75
